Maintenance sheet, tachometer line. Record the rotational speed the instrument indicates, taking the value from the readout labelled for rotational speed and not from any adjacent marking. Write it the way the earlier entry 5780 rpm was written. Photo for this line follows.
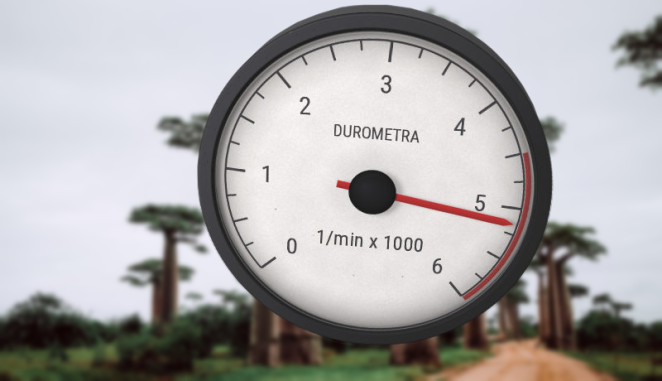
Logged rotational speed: 5125 rpm
